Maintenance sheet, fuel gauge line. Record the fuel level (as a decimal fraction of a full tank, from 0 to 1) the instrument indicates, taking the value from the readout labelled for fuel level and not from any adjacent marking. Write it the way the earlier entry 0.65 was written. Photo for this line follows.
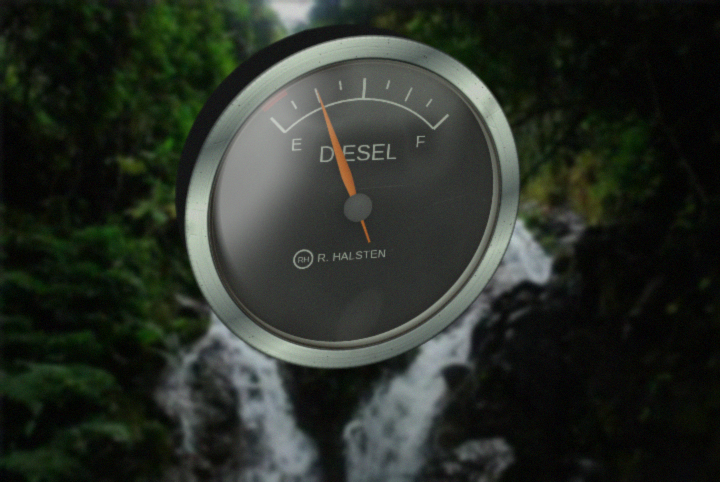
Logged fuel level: 0.25
